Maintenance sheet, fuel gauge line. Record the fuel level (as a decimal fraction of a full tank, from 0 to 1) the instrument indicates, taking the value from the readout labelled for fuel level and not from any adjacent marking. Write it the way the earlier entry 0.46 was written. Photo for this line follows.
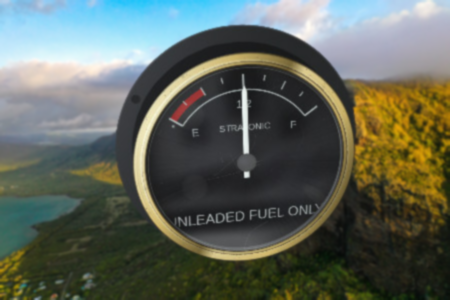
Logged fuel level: 0.5
